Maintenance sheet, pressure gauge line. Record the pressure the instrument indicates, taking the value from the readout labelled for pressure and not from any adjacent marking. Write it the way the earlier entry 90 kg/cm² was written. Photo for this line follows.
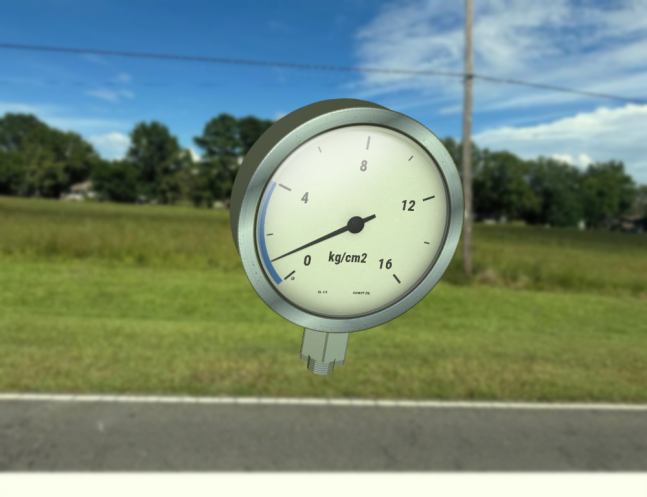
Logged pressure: 1 kg/cm²
